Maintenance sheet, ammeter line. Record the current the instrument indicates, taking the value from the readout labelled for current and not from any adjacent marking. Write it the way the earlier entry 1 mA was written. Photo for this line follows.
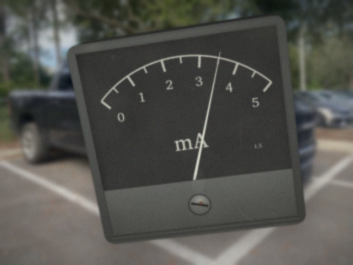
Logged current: 3.5 mA
